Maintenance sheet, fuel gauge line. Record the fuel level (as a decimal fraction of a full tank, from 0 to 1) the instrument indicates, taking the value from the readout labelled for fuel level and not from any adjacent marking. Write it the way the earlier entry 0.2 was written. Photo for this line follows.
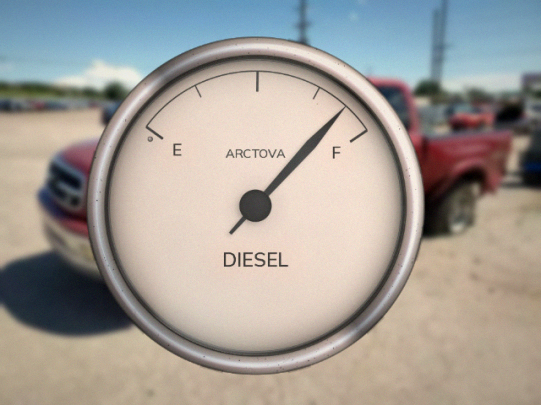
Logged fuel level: 0.875
